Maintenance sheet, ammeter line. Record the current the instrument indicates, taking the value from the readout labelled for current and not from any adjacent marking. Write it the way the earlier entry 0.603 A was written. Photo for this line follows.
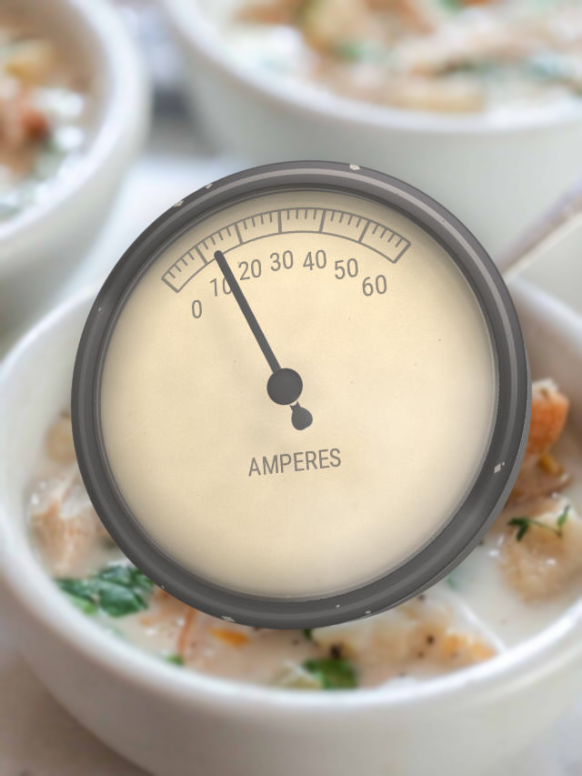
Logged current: 14 A
